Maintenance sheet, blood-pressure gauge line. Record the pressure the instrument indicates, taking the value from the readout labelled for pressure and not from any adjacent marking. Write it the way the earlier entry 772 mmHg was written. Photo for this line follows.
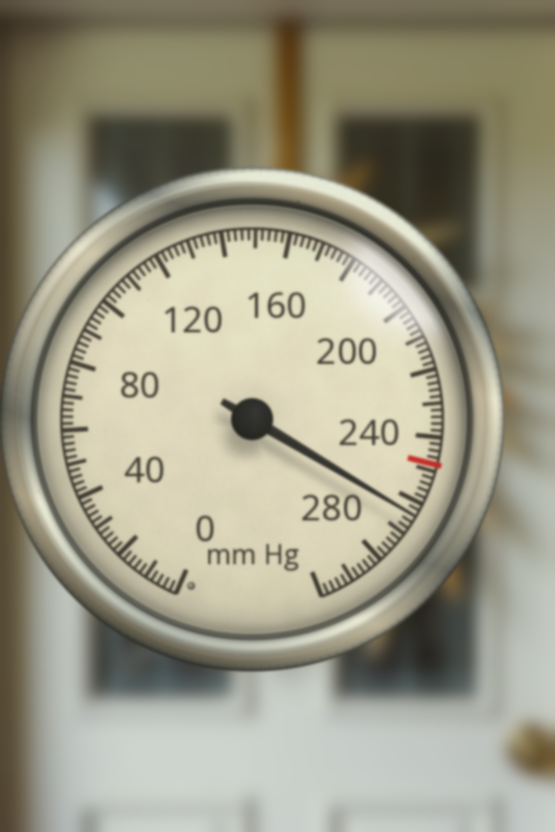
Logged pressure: 264 mmHg
